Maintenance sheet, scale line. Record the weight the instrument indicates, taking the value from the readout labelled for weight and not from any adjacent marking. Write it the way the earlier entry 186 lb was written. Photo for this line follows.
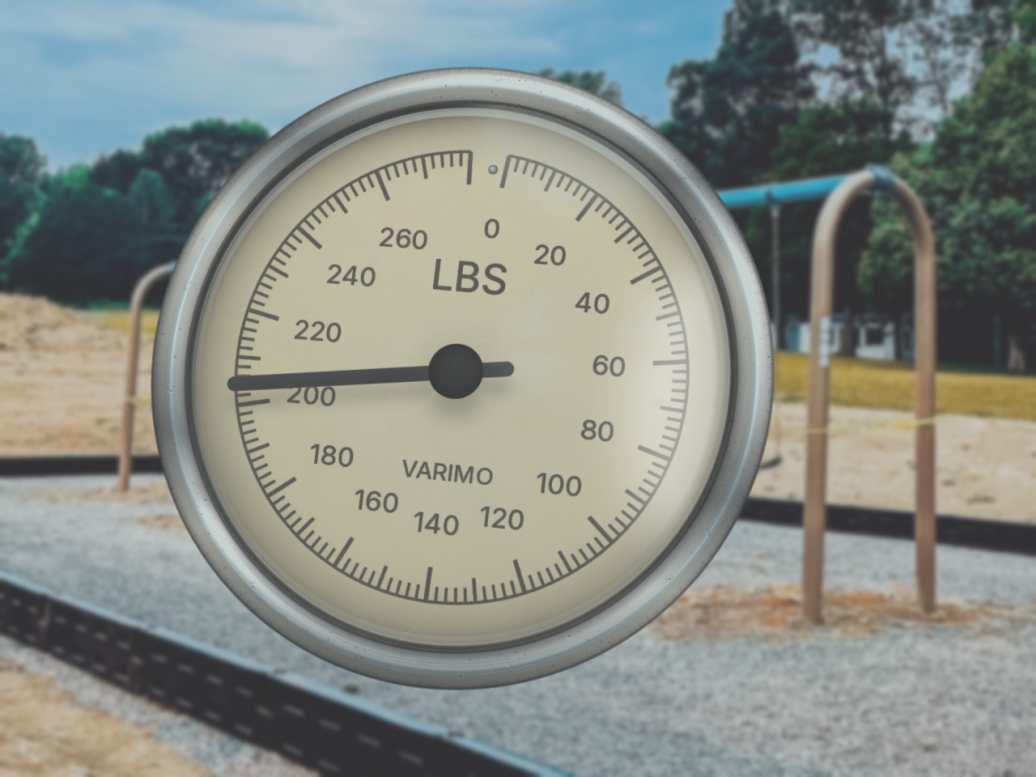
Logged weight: 204 lb
